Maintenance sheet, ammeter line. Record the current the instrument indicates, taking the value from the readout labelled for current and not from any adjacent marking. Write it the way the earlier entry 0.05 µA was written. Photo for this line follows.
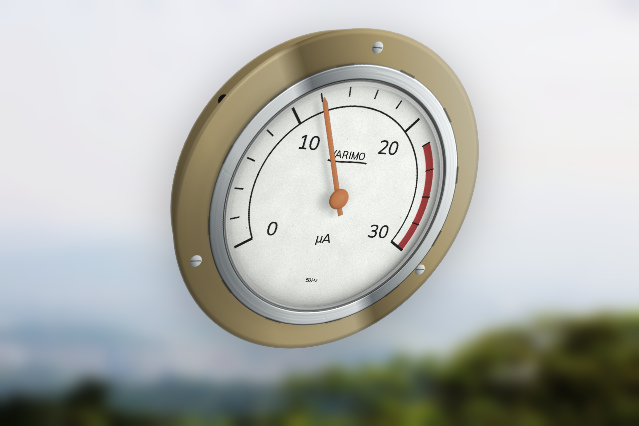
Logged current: 12 µA
